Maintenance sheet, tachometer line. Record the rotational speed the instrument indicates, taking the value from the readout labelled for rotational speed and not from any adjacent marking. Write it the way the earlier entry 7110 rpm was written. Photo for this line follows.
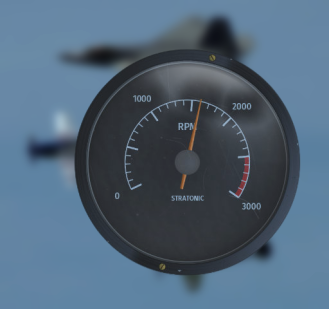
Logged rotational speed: 1600 rpm
